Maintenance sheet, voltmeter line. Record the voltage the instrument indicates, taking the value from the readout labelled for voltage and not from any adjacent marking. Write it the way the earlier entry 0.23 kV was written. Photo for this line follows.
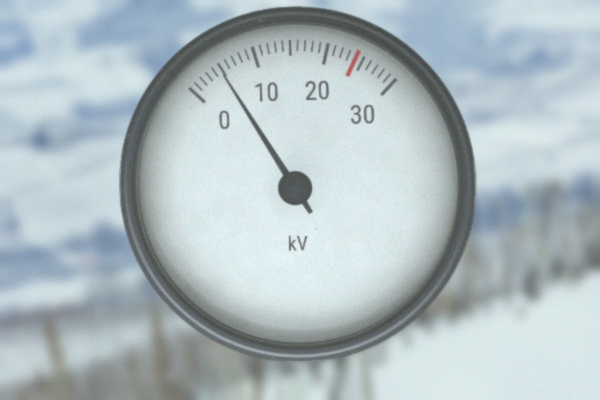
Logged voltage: 5 kV
